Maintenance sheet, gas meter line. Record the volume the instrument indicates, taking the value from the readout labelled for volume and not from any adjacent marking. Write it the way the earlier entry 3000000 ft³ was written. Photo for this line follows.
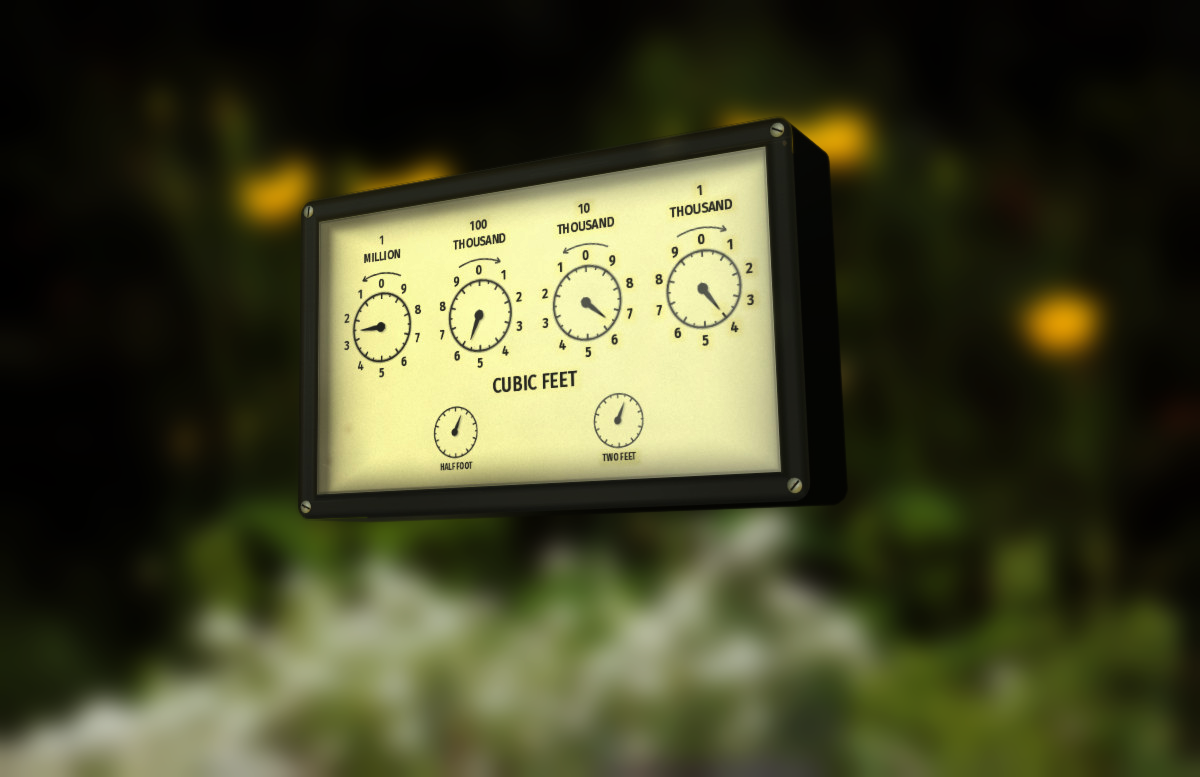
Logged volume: 256400 ft³
